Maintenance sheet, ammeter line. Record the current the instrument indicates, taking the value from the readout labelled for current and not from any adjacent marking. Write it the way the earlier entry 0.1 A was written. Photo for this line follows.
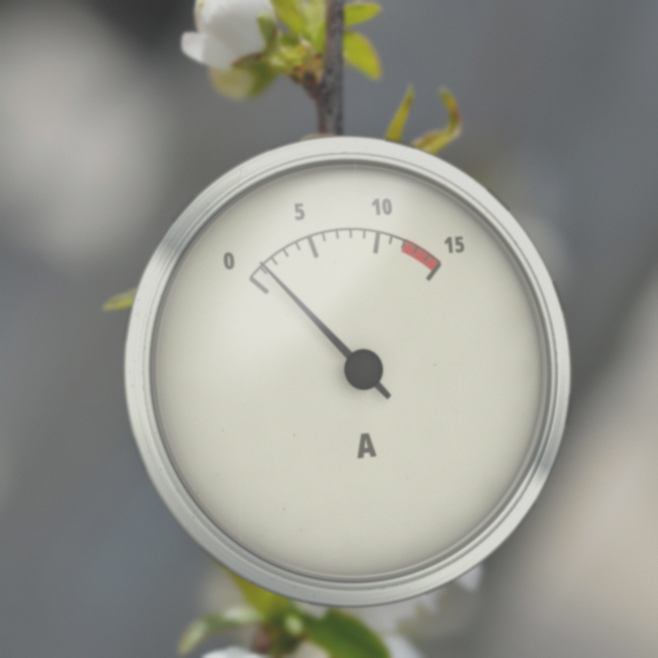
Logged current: 1 A
